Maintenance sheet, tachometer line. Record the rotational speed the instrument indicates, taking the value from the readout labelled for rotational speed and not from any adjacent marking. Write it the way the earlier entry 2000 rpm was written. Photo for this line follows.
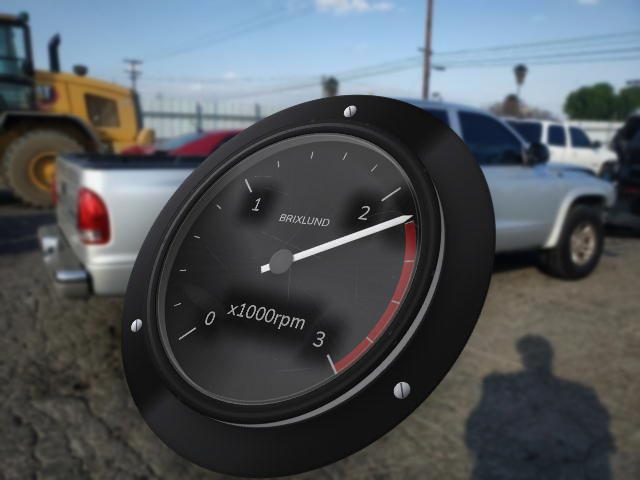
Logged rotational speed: 2200 rpm
